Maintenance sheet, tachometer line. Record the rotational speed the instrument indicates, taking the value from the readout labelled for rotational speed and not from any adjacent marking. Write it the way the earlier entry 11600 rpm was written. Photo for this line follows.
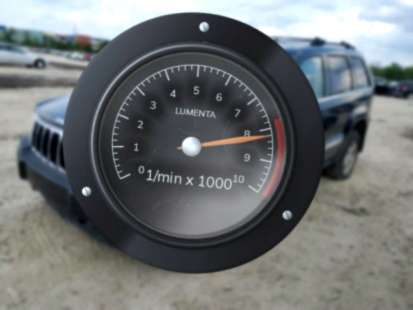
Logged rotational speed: 8200 rpm
